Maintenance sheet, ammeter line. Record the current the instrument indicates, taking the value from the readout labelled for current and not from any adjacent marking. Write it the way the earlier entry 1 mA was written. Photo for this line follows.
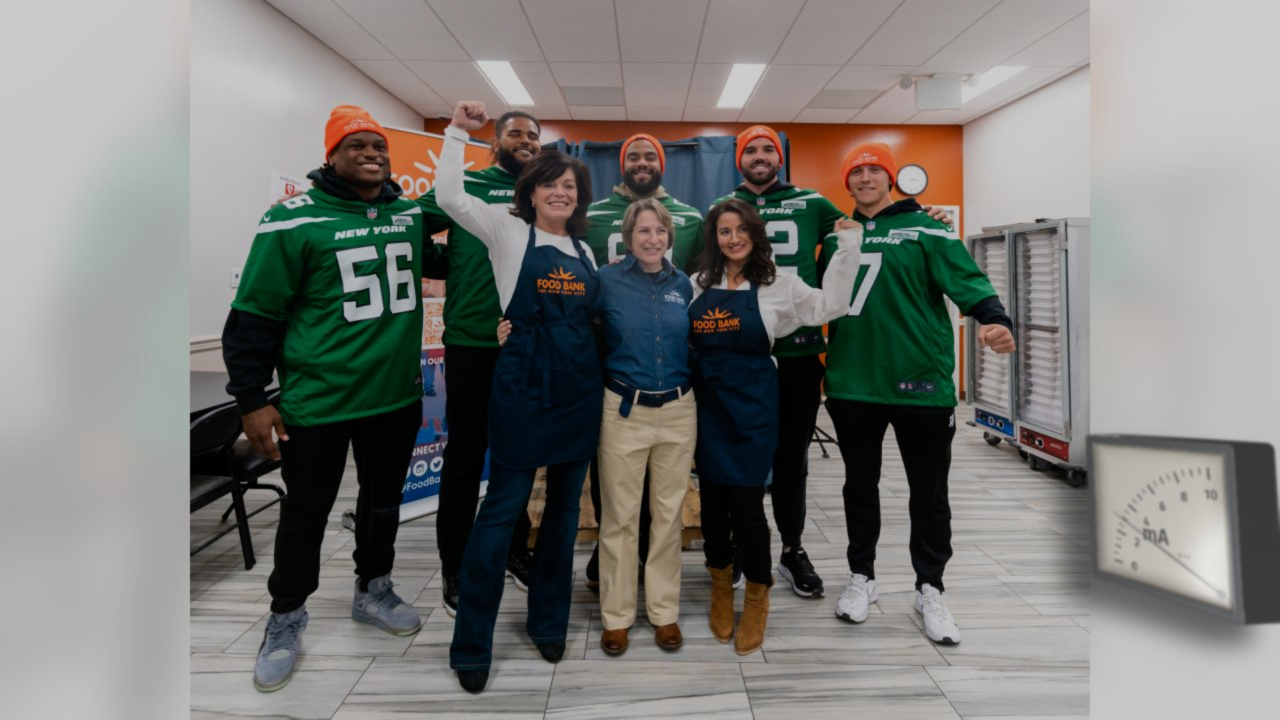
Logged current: 3 mA
